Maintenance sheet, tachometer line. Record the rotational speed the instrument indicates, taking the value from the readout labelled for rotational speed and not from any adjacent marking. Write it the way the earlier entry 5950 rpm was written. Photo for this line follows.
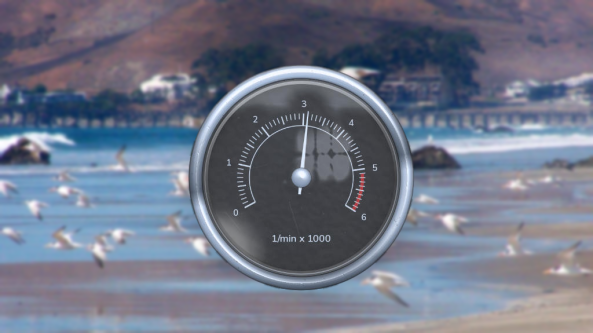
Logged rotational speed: 3100 rpm
